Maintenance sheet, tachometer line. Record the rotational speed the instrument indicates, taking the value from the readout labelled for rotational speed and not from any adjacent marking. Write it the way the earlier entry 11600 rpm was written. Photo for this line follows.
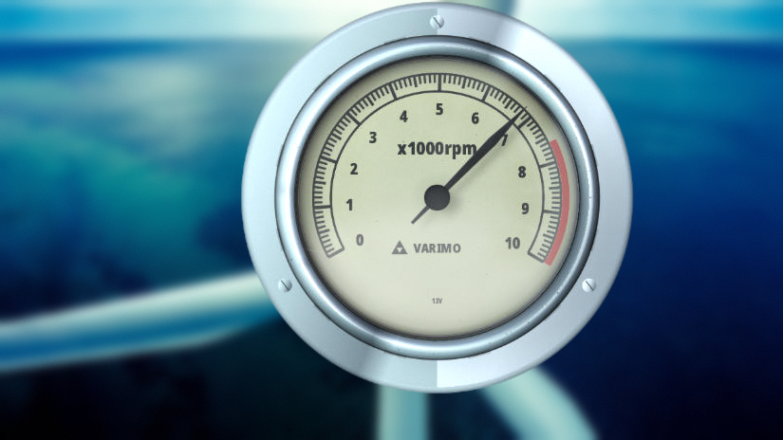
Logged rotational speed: 6800 rpm
